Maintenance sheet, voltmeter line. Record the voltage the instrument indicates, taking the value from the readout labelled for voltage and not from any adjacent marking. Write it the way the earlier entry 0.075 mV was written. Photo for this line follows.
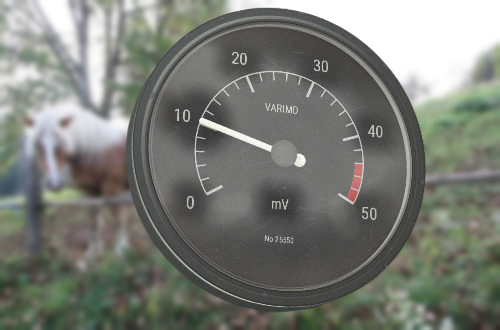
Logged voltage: 10 mV
